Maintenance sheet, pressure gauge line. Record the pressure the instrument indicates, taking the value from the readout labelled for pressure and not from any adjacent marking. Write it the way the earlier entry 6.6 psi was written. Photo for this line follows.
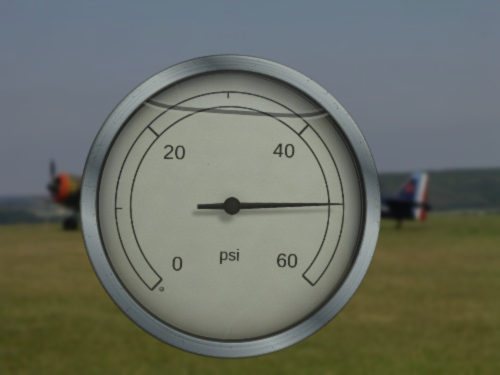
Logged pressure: 50 psi
